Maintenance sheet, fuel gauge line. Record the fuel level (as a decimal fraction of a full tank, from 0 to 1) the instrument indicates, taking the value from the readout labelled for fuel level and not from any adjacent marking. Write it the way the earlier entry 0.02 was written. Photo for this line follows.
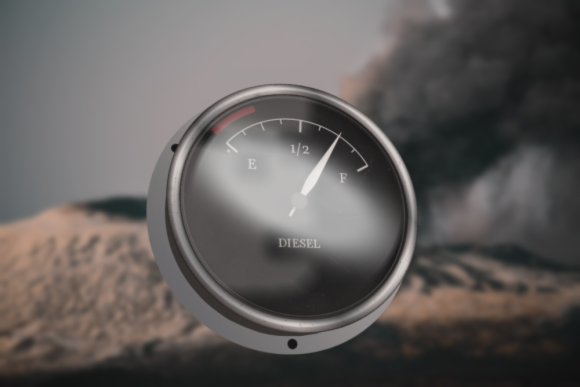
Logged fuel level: 0.75
